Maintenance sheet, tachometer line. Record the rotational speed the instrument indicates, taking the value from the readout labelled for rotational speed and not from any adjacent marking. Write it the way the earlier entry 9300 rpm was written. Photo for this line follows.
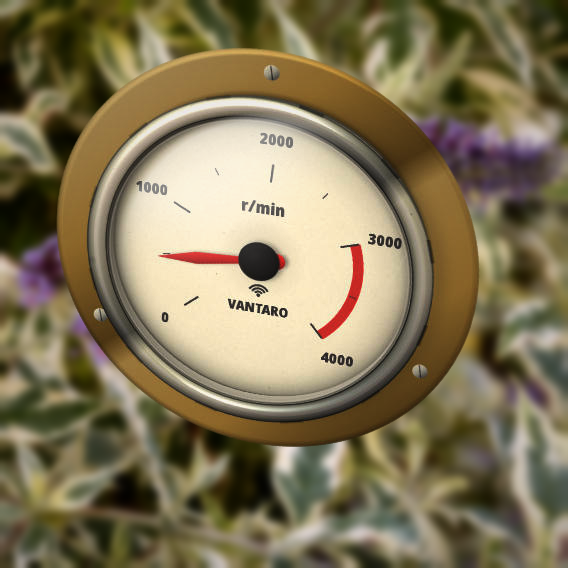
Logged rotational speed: 500 rpm
